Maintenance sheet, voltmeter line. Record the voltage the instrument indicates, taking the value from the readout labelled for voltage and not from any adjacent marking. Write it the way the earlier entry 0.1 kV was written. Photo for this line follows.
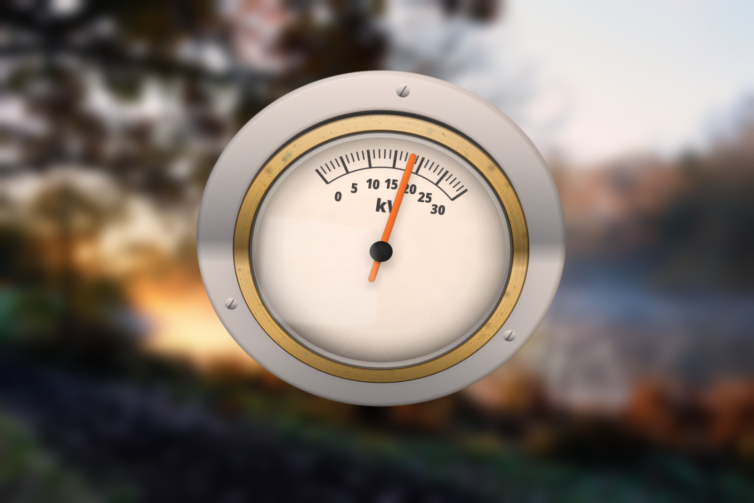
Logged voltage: 18 kV
